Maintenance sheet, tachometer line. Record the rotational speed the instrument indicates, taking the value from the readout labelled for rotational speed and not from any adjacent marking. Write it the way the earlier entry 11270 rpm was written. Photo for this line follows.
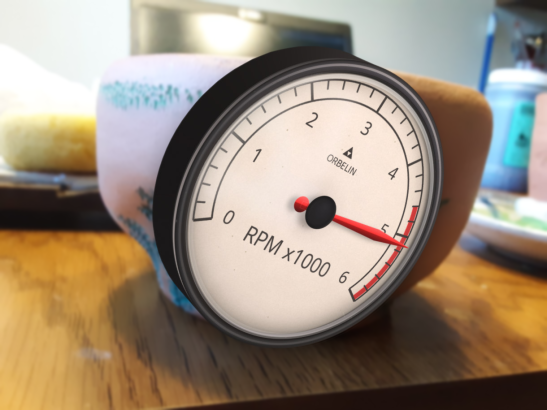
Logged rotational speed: 5100 rpm
